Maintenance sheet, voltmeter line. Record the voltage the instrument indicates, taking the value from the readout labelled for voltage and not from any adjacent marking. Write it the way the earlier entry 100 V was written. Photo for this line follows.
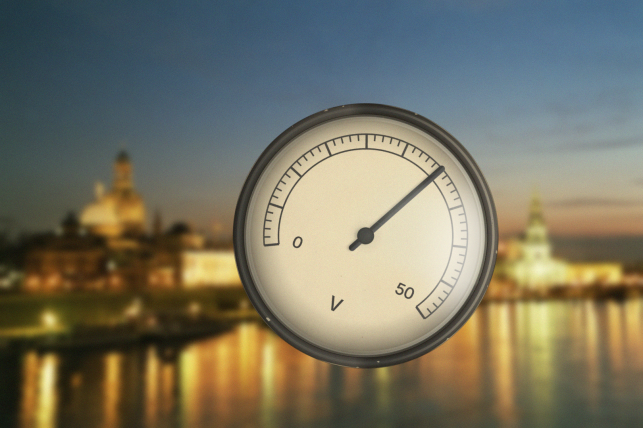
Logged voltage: 30 V
